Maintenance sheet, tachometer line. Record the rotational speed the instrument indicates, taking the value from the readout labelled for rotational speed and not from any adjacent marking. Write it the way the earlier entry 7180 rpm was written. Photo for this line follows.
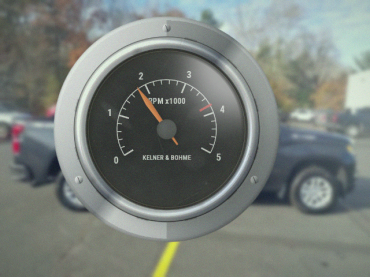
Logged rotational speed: 1800 rpm
